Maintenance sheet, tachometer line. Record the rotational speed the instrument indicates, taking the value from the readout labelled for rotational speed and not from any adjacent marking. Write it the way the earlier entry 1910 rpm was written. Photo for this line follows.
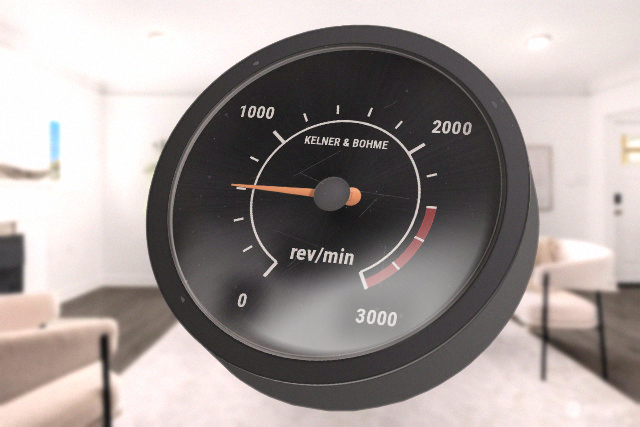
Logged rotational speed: 600 rpm
